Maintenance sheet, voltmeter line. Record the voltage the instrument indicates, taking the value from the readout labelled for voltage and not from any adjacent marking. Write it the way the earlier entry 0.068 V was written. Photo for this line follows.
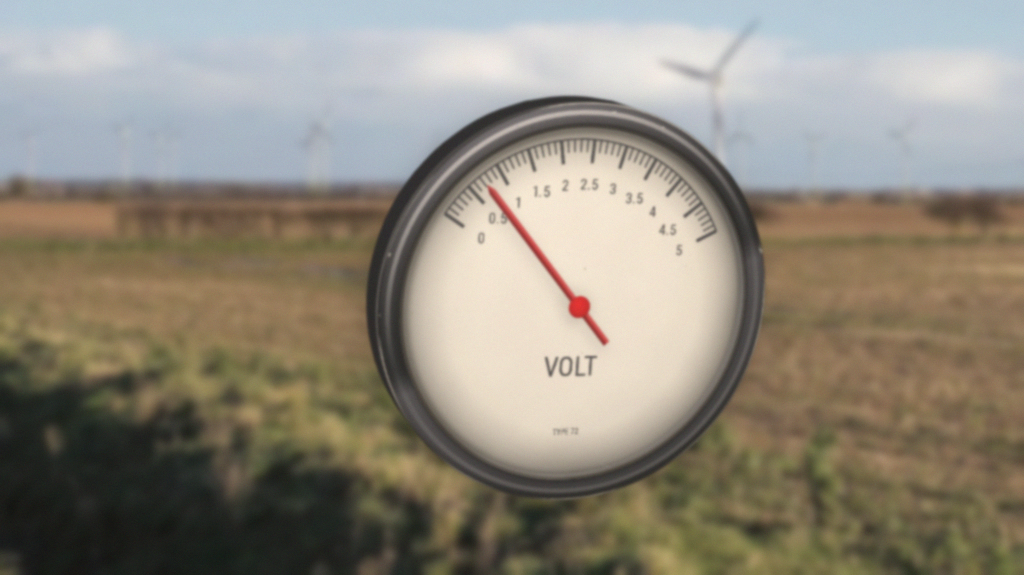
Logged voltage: 0.7 V
